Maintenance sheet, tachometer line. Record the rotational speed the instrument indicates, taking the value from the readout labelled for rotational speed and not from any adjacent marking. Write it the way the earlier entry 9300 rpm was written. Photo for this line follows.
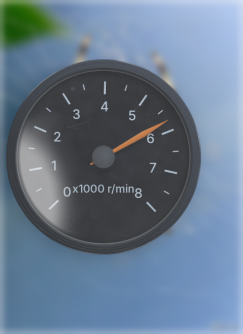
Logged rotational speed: 5750 rpm
